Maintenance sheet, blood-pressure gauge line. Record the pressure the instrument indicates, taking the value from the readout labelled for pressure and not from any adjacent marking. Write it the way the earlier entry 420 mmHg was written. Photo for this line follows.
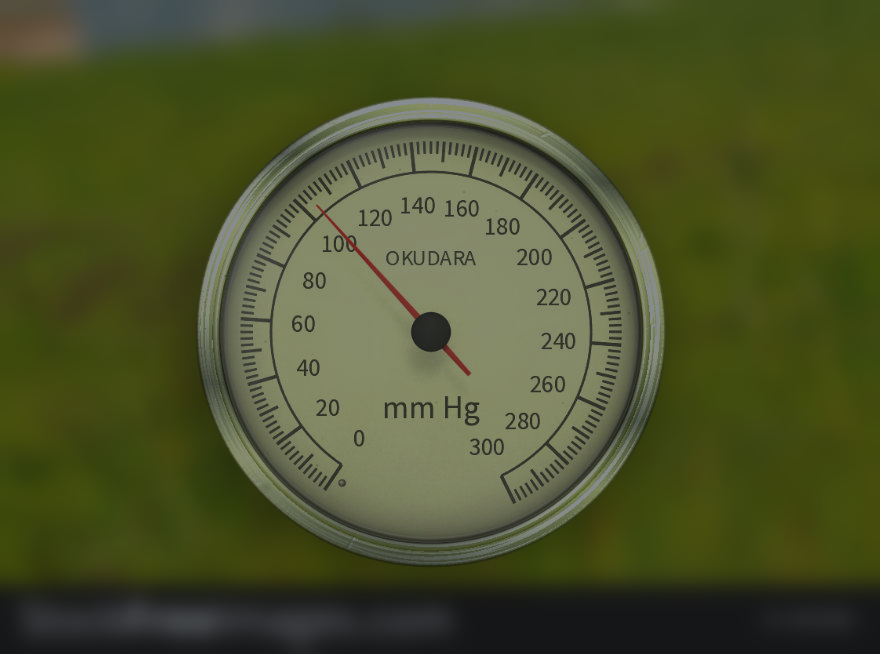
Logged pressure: 104 mmHg
